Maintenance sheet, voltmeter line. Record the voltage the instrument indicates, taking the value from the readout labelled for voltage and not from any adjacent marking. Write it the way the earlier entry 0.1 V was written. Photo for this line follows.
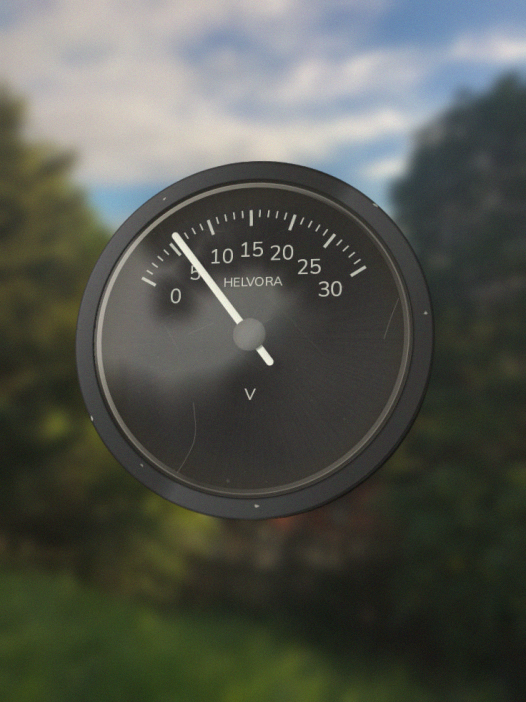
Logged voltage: 6 V
